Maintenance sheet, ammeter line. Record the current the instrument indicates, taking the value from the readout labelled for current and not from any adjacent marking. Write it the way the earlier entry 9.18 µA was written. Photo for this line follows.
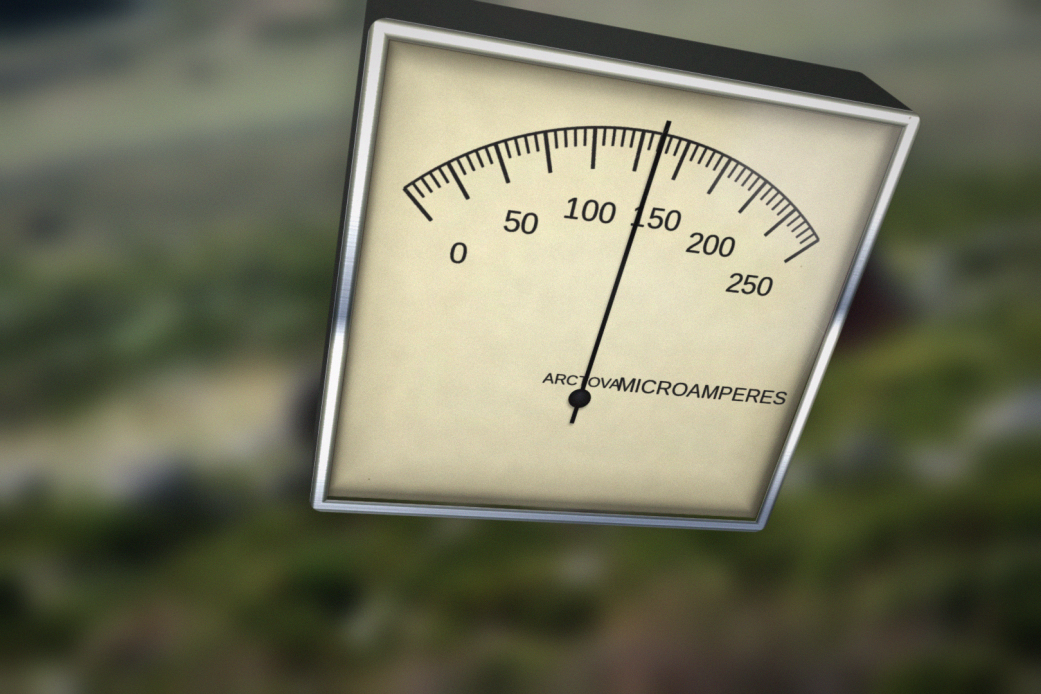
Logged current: 135 µA
